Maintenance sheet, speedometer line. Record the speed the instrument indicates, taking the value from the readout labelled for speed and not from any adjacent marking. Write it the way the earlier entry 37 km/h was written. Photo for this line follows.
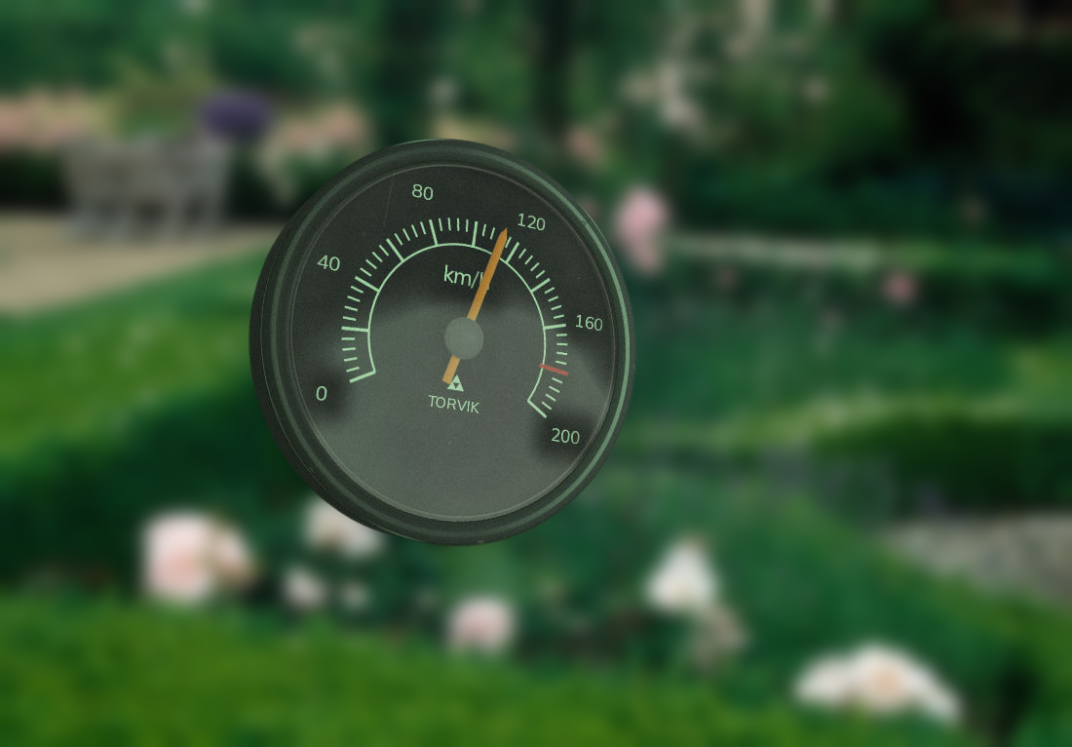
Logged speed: 112 km/h
